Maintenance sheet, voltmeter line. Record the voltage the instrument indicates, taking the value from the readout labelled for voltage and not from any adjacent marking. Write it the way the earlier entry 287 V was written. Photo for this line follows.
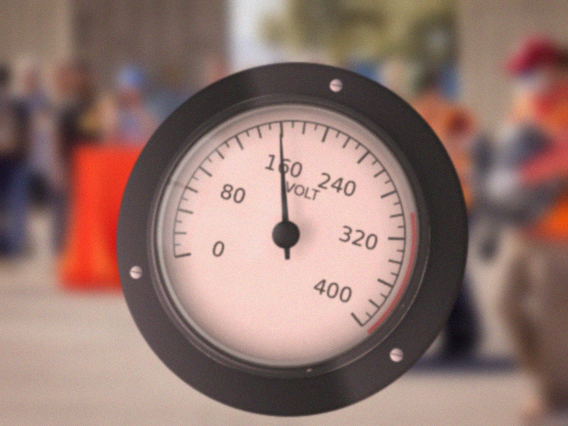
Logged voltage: 160 V
